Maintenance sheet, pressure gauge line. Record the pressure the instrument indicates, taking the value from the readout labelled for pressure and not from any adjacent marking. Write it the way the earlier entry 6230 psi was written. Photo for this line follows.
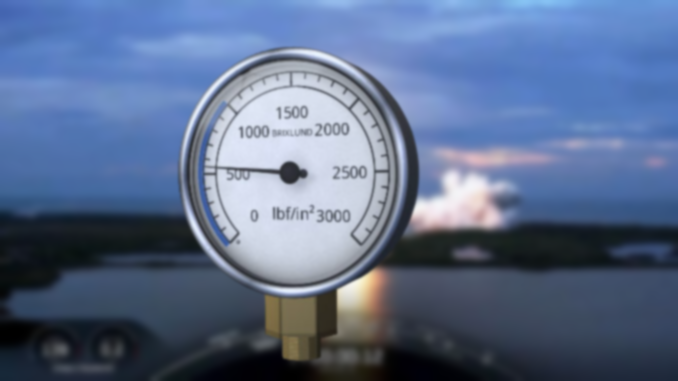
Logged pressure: 550 psi
